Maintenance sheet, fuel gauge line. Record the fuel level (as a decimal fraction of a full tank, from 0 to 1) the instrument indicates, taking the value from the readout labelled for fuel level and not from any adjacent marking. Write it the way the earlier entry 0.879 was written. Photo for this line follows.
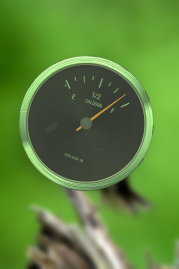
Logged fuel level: 0.875
